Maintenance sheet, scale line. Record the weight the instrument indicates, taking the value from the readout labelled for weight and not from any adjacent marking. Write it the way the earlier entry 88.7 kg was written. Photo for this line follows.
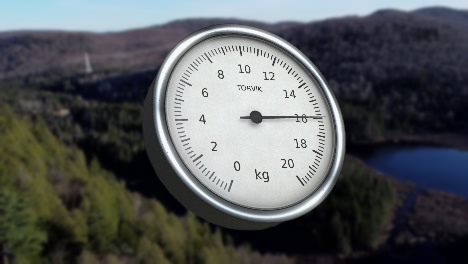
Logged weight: 16 kg
